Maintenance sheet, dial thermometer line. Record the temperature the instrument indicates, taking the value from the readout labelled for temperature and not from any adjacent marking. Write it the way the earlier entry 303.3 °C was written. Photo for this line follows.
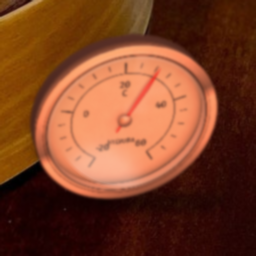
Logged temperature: 28 °C
